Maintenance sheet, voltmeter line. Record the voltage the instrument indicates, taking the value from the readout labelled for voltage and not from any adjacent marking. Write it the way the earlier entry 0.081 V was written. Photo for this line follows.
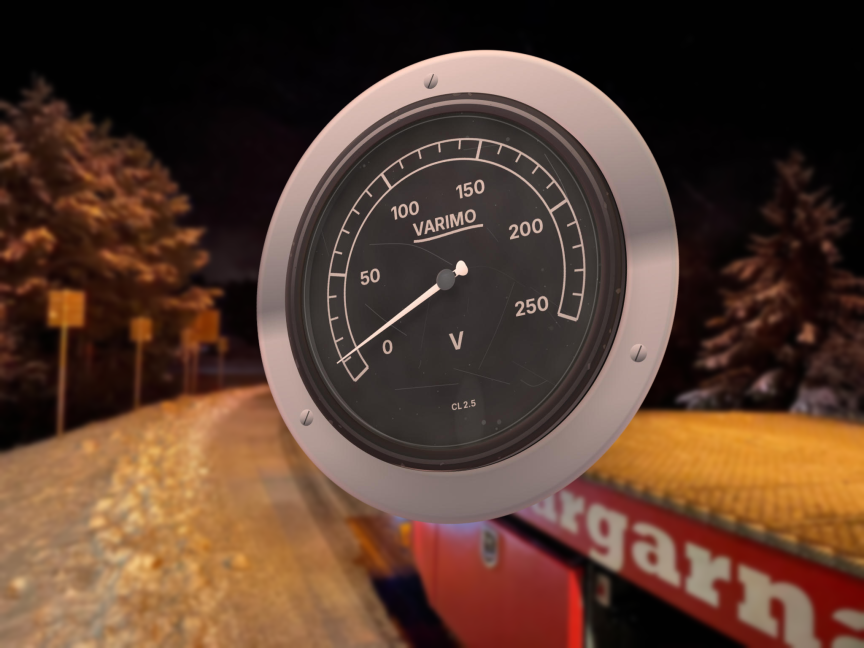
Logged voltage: 10 V
